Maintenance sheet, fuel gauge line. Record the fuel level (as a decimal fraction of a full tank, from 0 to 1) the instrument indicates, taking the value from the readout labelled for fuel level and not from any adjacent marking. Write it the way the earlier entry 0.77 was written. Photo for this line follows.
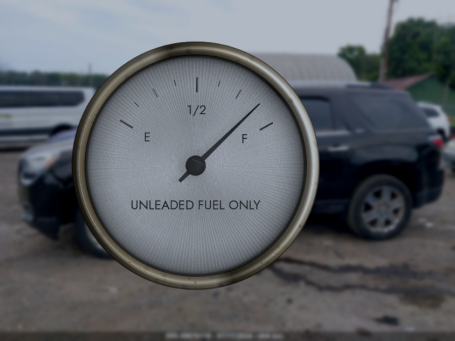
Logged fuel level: 0.875
